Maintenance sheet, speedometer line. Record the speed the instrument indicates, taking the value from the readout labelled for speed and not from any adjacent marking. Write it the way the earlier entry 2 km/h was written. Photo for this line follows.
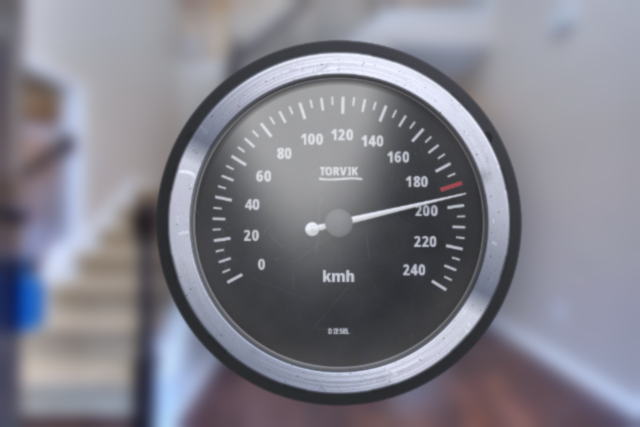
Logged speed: 195 km/h
